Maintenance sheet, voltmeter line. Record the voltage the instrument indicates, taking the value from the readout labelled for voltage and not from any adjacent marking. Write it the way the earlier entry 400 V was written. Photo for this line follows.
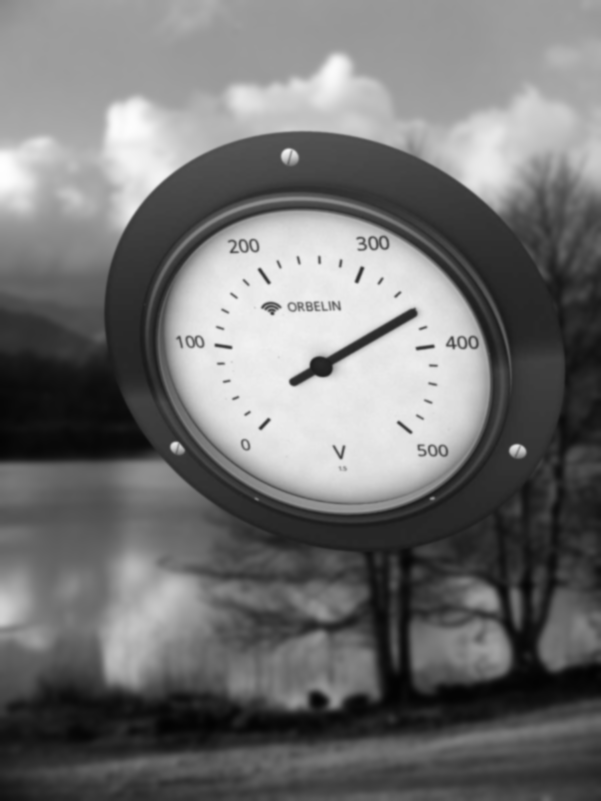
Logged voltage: 360 V
